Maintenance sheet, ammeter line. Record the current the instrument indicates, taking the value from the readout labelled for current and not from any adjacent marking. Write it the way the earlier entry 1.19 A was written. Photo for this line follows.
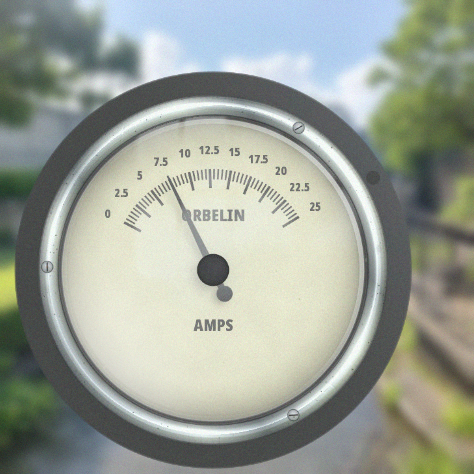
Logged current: 7.5 A
